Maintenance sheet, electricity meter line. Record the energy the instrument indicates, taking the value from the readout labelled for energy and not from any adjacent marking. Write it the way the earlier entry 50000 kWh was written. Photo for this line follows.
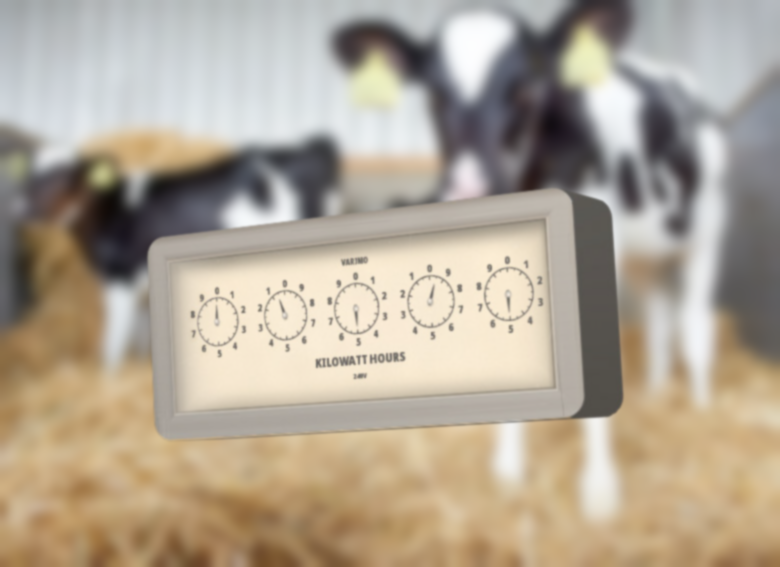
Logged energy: 495 kWh
